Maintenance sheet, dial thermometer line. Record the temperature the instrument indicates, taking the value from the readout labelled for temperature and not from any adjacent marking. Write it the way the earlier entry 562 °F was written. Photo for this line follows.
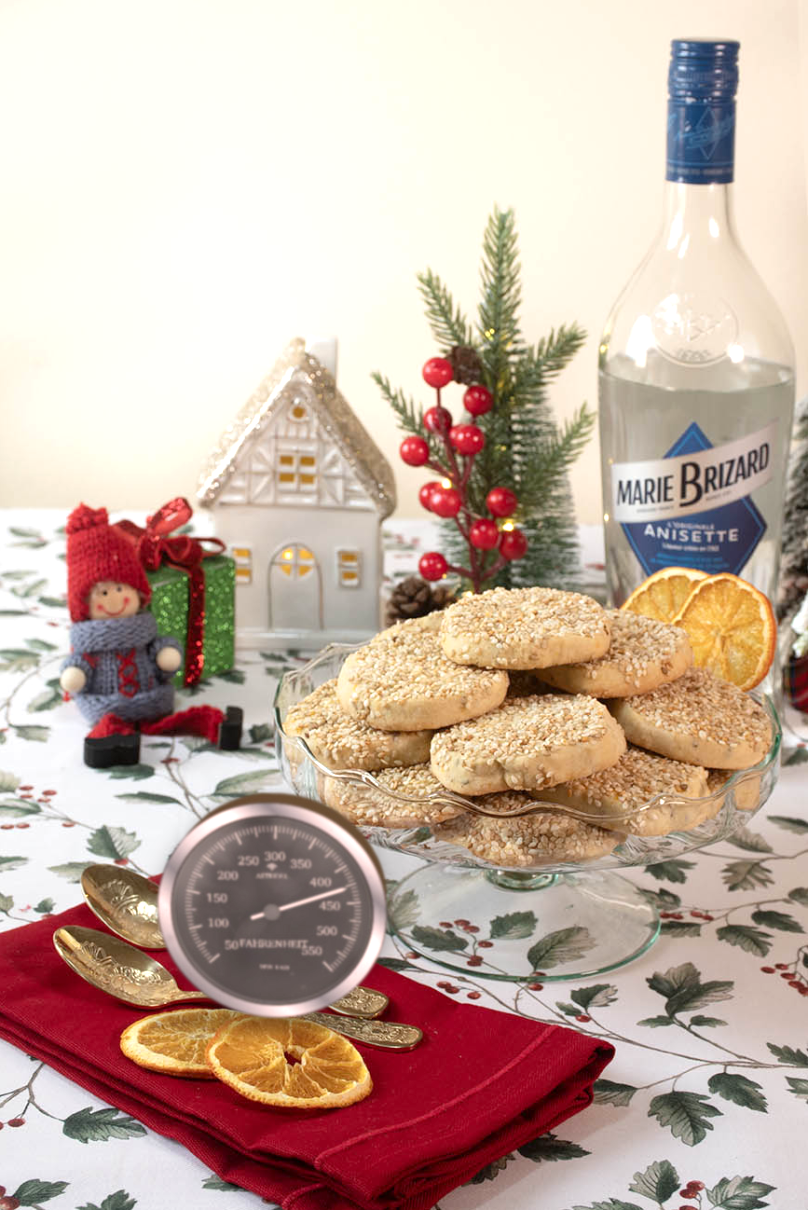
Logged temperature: 425 °F
